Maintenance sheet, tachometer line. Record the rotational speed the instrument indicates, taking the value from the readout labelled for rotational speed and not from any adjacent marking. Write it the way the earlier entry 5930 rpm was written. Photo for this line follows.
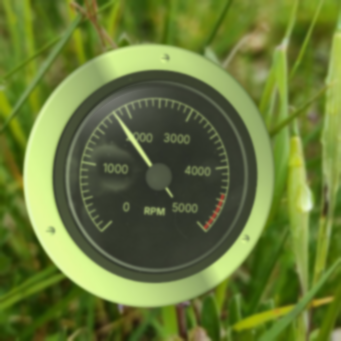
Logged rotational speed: 1800 rpm
